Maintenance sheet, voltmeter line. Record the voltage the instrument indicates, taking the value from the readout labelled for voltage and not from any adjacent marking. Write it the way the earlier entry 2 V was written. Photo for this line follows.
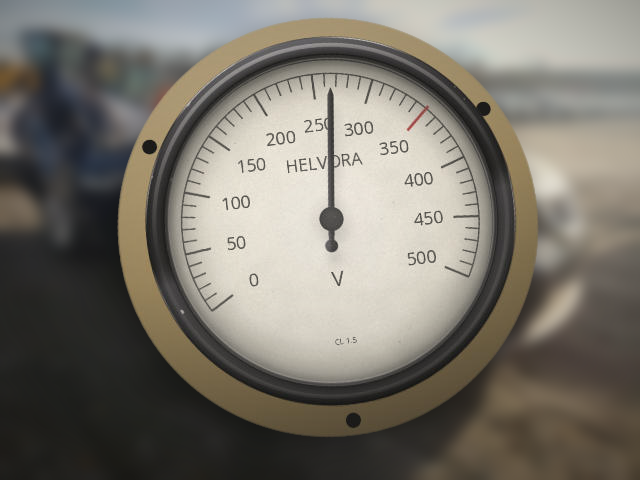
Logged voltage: 265 V
